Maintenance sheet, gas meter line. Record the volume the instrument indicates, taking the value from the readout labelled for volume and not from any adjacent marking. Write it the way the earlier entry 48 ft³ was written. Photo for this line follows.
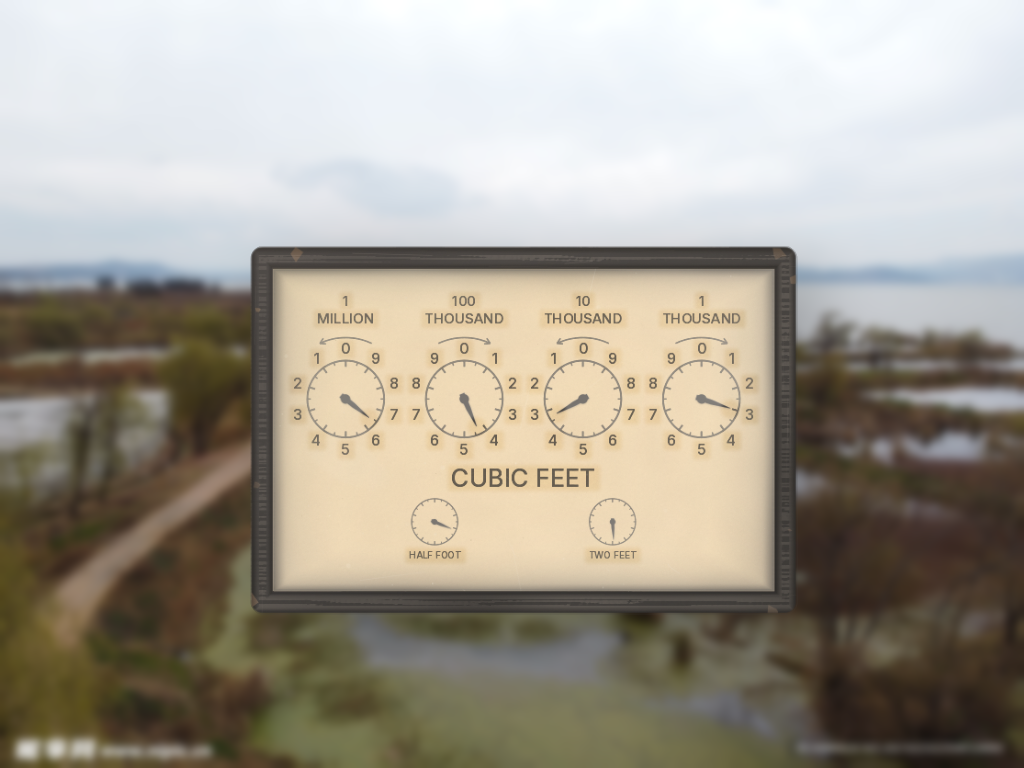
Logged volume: 643300 ft³
